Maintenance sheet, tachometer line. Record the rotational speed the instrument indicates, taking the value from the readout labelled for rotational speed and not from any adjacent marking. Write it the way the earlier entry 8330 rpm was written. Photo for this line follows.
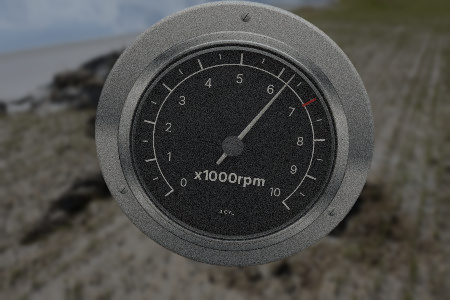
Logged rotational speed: 6250 rpm
